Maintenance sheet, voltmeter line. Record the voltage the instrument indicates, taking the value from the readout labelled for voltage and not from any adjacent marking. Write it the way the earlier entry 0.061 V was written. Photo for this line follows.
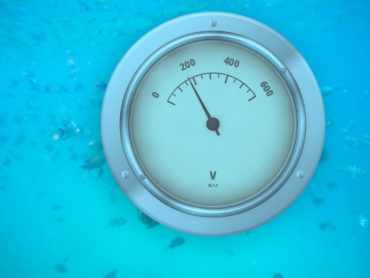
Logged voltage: 175 V
